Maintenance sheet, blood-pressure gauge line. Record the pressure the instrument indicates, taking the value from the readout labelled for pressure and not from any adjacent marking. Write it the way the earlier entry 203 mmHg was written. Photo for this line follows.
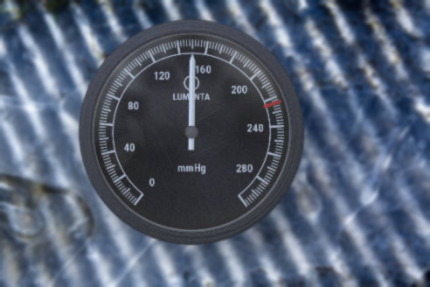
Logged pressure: 150 mmHg
